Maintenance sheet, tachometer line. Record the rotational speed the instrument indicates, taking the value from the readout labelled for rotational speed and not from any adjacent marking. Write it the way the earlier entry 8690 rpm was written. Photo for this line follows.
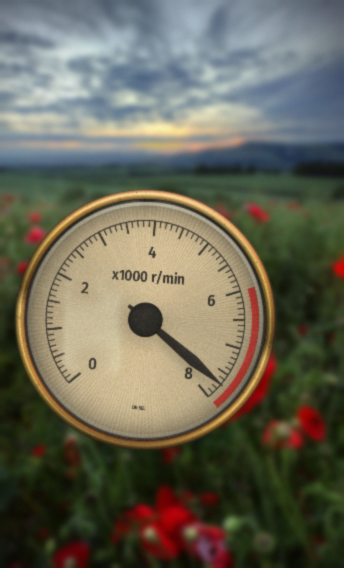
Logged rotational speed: 7700 rpm
